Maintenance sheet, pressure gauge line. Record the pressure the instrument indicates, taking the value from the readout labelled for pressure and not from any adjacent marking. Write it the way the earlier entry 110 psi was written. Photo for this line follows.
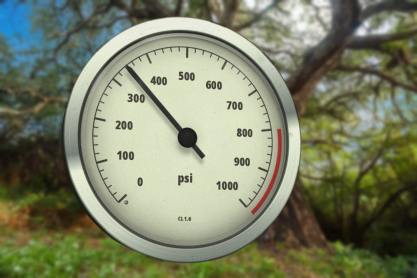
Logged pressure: 340 psi
